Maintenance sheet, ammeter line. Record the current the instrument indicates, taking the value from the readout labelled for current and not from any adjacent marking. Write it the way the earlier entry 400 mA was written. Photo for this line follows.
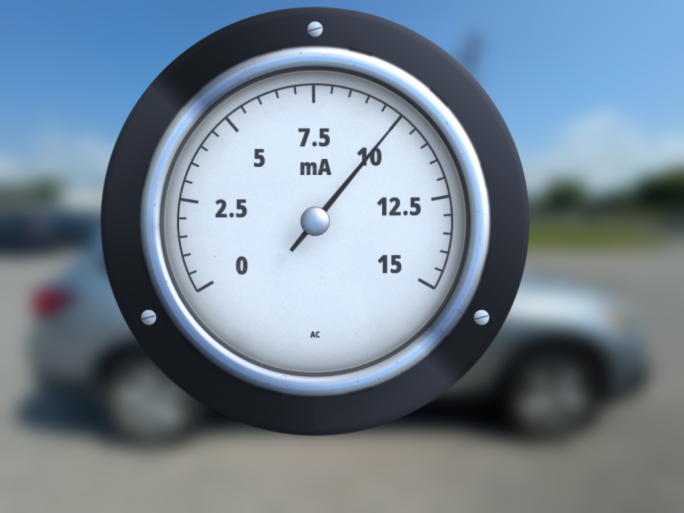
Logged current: 10 mA
